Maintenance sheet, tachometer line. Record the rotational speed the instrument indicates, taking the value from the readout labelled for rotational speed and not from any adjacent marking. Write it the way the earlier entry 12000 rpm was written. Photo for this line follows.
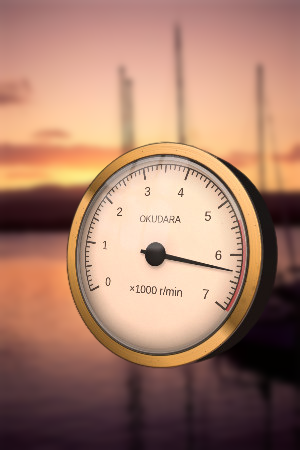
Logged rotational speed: 6300 rpm
